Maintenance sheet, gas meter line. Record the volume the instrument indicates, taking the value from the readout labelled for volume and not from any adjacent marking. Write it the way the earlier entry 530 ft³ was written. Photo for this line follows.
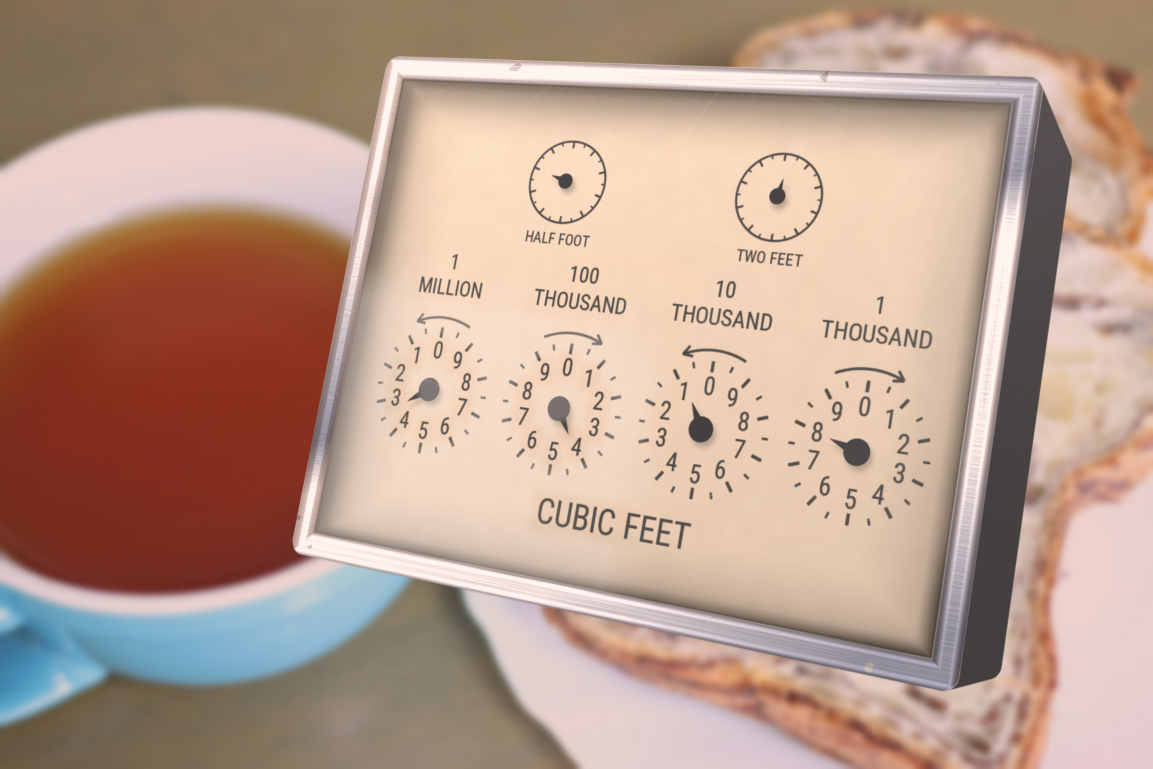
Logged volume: 340800 ft³
